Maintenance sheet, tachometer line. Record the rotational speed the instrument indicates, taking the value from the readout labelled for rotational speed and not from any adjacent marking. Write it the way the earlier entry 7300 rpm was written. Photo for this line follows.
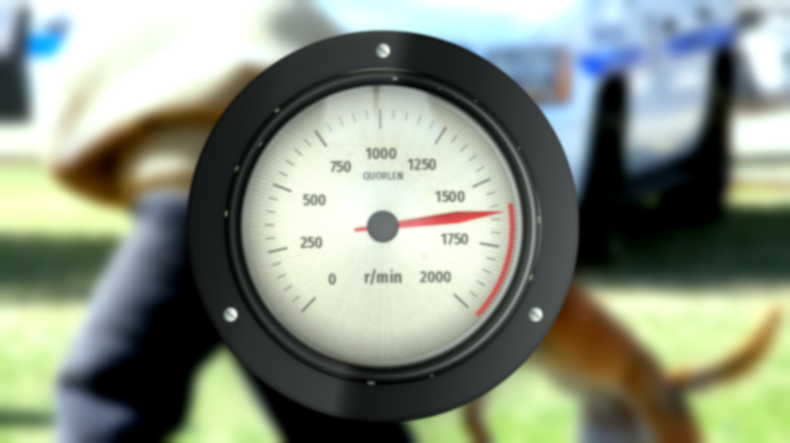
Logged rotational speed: 1625 rpm
